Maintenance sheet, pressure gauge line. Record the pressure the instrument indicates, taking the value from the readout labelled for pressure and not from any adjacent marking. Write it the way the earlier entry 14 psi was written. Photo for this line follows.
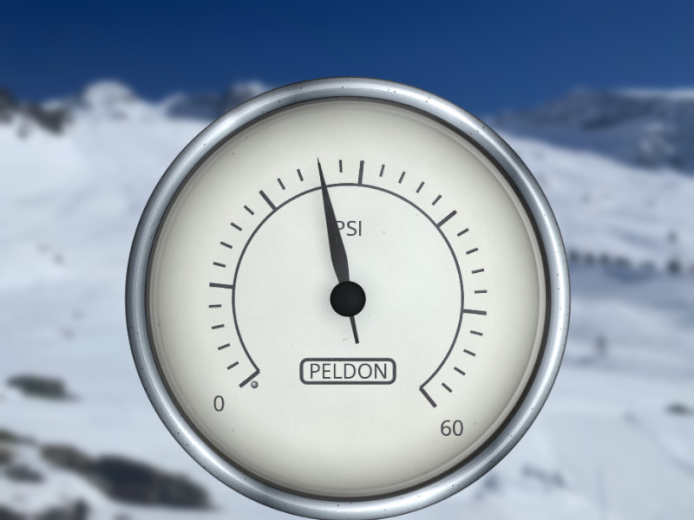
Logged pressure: 26 psi
